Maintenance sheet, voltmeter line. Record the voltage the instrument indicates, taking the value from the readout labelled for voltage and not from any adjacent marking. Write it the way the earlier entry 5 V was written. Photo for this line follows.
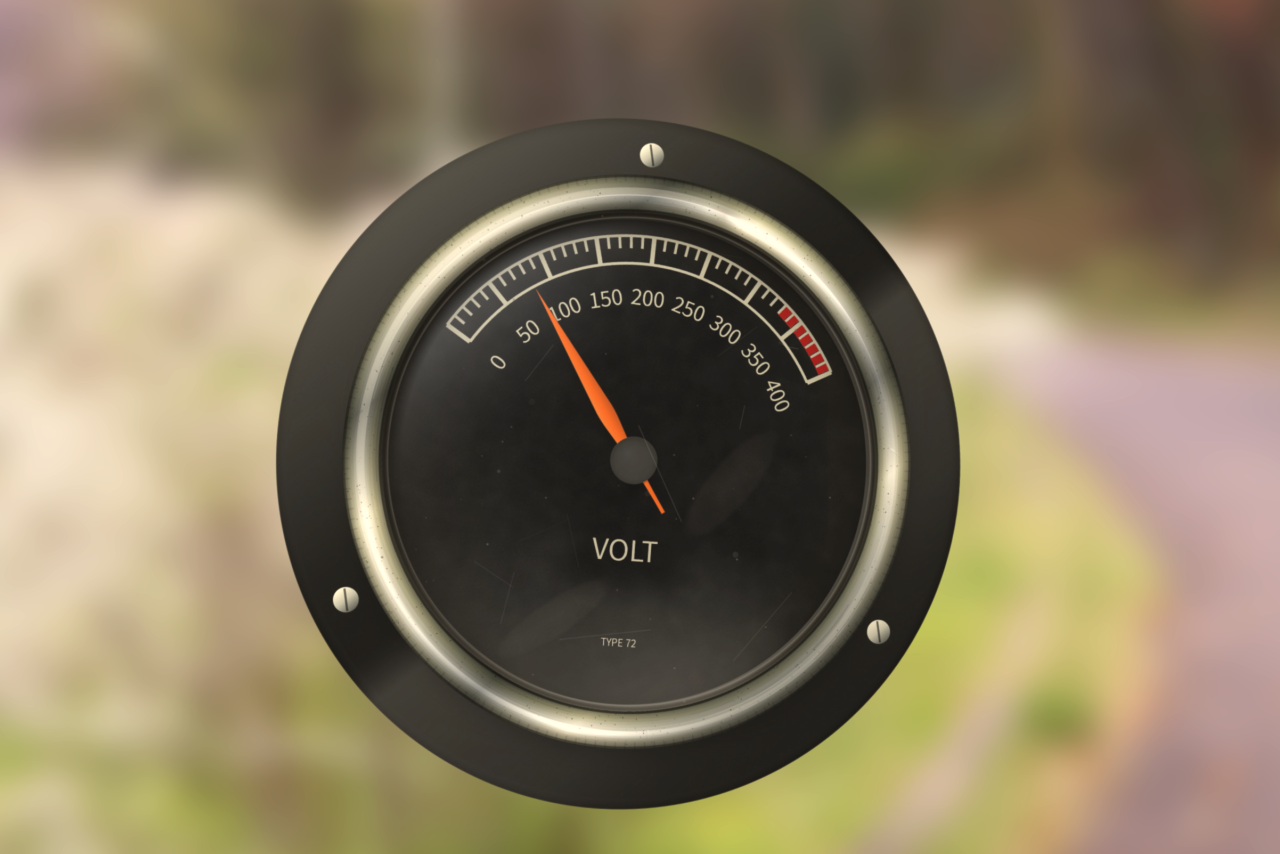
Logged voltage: 80 V
